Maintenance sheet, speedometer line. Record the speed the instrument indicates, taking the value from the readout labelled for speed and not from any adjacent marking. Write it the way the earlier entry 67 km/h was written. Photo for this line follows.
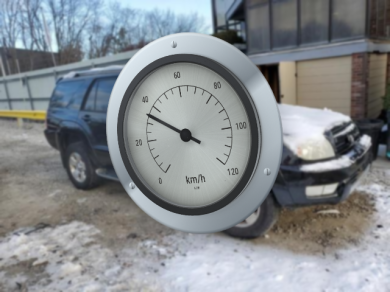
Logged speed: 35 km/h
